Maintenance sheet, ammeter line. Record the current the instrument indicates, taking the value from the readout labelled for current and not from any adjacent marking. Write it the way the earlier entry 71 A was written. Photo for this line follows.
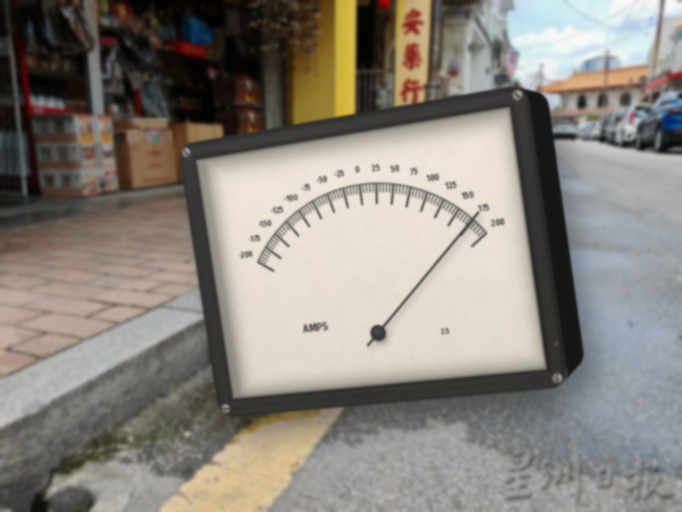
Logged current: 175 A
